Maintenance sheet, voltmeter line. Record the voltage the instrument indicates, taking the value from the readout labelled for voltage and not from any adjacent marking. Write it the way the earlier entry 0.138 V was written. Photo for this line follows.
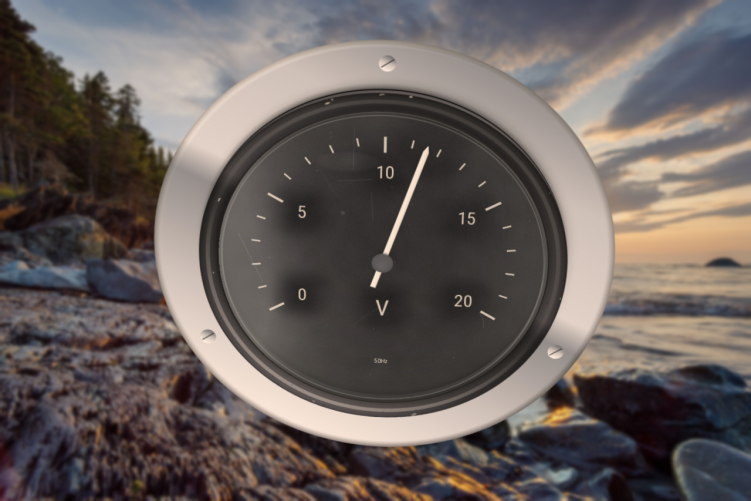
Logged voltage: 11.5 V
